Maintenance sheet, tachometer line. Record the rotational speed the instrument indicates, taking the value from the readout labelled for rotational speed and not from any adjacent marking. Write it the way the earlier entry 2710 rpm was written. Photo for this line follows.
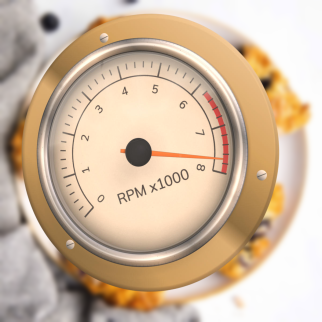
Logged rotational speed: 7700 rpm
